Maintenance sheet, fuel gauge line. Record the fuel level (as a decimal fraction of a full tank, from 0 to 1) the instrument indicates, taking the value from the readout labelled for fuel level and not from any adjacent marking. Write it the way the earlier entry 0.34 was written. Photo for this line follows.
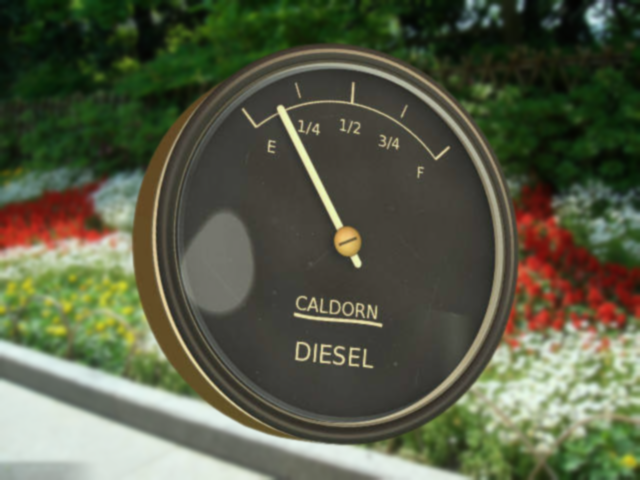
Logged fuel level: 0.125
